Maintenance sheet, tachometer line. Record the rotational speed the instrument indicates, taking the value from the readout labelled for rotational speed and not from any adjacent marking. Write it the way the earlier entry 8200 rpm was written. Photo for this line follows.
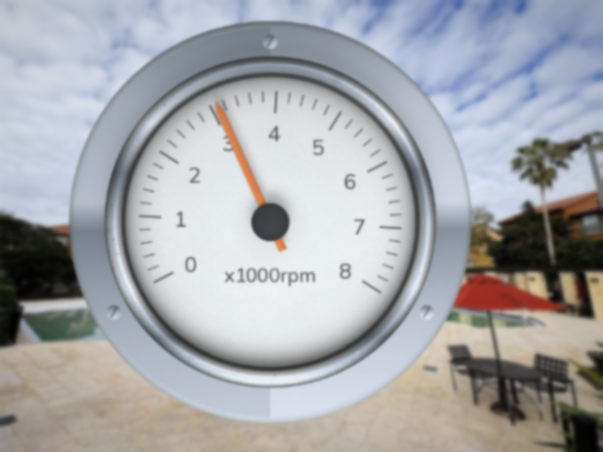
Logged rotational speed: 3100 rpm
